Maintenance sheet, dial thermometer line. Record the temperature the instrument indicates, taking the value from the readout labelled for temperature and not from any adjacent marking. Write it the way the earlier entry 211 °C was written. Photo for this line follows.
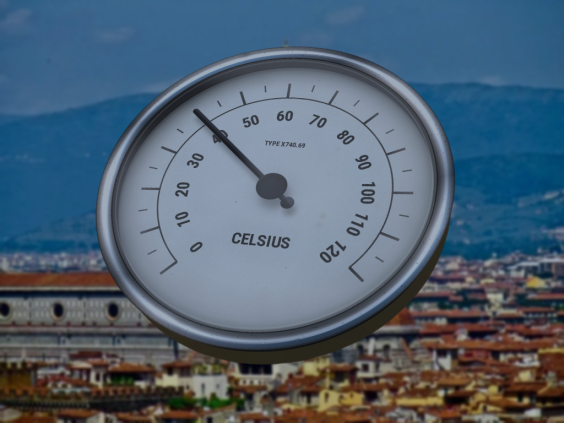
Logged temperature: 40 °C
